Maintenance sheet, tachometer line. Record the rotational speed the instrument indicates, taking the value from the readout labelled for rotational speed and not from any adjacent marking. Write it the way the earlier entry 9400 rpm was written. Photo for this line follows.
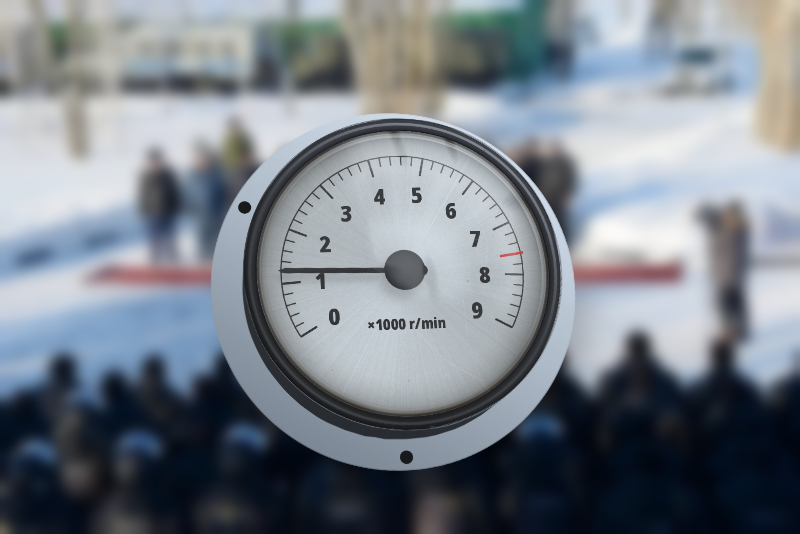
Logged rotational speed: 1200 rpm
